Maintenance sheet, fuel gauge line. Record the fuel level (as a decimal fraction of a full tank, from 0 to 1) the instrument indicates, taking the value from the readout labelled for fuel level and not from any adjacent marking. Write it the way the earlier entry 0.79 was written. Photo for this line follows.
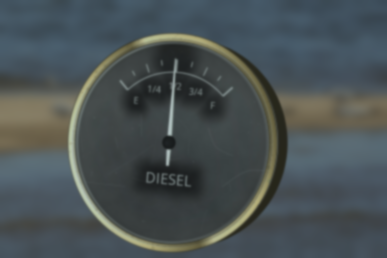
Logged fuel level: 0.5
